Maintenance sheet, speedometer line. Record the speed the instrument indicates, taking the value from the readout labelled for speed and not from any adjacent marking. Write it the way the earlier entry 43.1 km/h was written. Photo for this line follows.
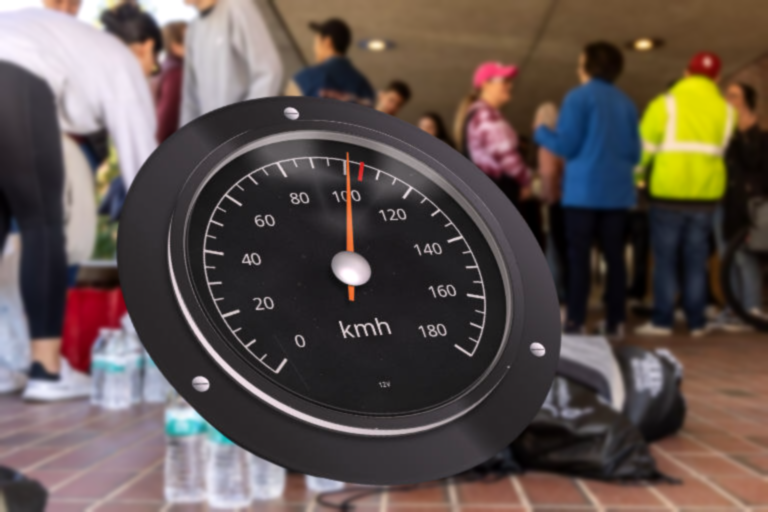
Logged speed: 100 km/h
